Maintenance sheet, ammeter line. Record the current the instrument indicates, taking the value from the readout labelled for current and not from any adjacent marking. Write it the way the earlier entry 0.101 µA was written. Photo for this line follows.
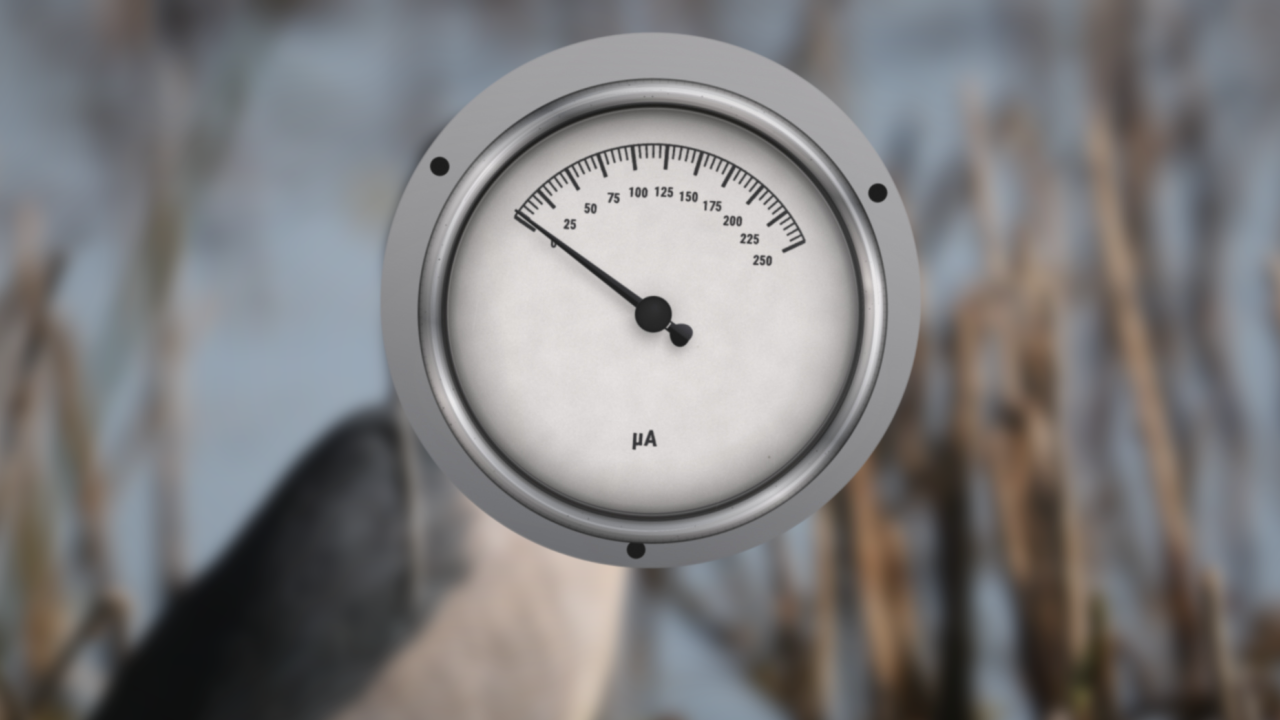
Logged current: 5 µA
